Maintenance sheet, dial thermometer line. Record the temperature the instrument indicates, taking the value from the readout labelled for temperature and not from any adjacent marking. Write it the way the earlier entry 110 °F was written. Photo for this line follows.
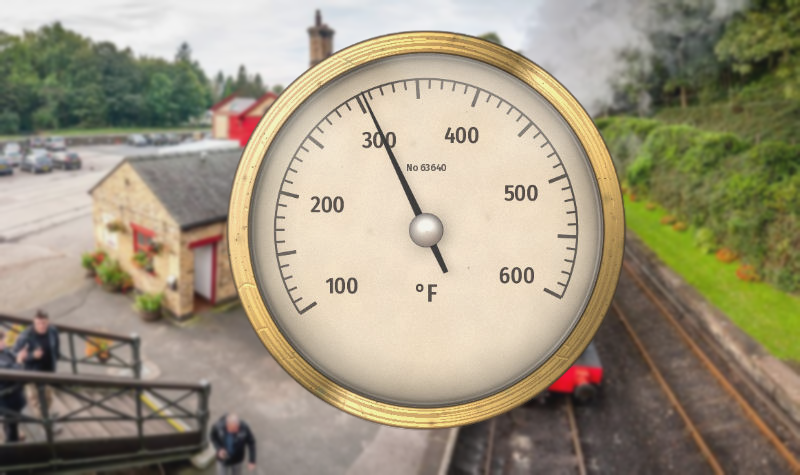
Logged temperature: 305 °F
